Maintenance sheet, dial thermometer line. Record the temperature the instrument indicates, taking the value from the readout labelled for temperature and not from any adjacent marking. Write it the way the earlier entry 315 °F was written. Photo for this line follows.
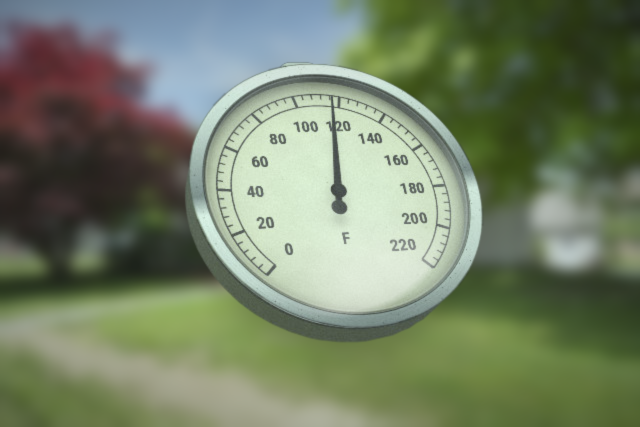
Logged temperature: 116 °F
